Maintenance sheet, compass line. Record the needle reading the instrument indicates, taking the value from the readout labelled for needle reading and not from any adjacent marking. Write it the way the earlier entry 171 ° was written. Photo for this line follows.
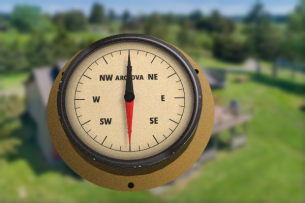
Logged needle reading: 180 °
